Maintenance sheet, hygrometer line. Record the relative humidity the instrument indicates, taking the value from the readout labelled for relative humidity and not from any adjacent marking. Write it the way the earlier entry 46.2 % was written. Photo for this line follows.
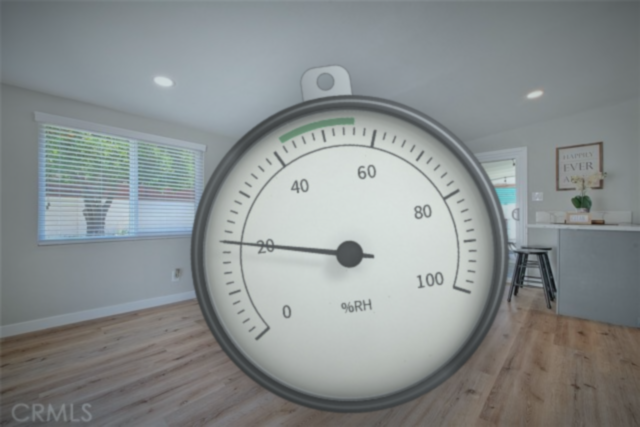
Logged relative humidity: 20 %
